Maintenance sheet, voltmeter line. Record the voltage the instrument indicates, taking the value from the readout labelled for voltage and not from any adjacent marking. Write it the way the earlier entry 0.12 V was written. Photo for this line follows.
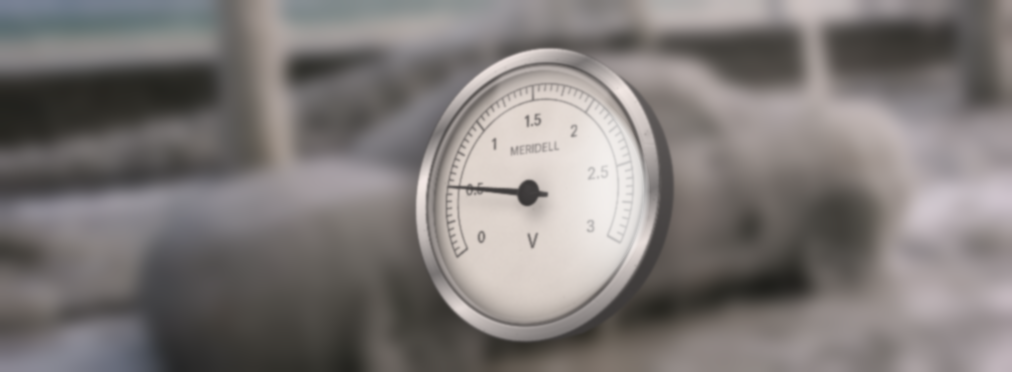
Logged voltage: 0.5 V
